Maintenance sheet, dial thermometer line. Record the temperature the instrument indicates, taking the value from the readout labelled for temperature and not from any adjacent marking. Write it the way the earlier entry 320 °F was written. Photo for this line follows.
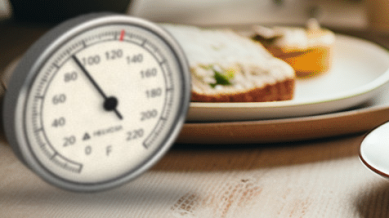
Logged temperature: 90 °F
